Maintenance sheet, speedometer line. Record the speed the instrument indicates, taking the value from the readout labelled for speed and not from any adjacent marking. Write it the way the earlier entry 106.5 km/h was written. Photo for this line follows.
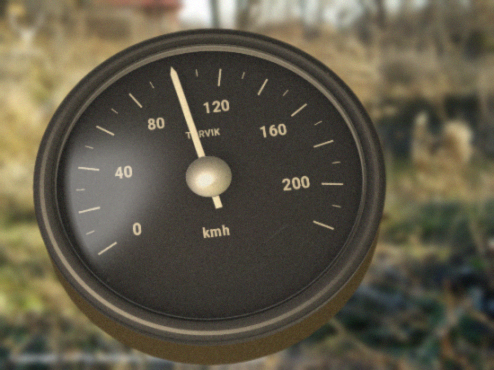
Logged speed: 100 km/h
